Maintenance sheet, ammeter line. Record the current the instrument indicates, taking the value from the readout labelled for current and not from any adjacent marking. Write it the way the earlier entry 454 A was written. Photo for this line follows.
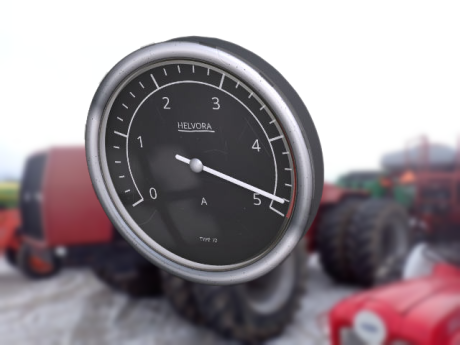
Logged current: 4.8 A
